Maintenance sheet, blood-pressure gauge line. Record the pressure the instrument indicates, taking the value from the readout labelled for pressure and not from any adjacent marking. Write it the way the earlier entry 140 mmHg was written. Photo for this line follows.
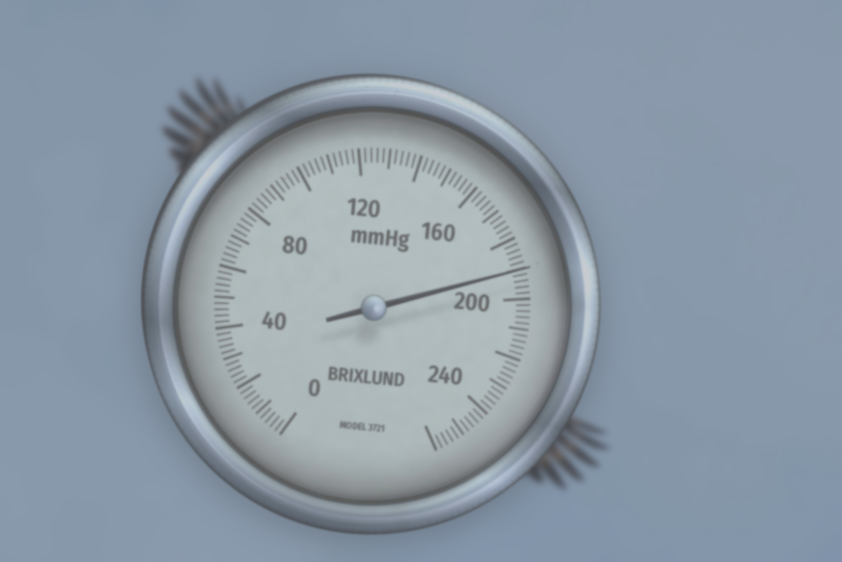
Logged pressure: 190 mmHg
